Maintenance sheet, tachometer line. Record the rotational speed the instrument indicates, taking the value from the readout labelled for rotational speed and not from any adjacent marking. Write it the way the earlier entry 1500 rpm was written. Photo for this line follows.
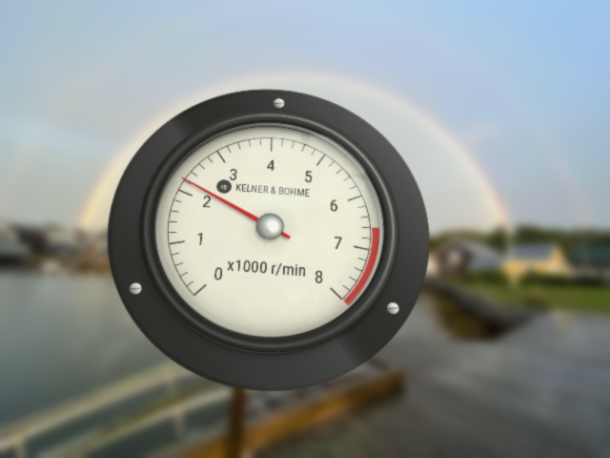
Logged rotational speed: 2200 rpm
